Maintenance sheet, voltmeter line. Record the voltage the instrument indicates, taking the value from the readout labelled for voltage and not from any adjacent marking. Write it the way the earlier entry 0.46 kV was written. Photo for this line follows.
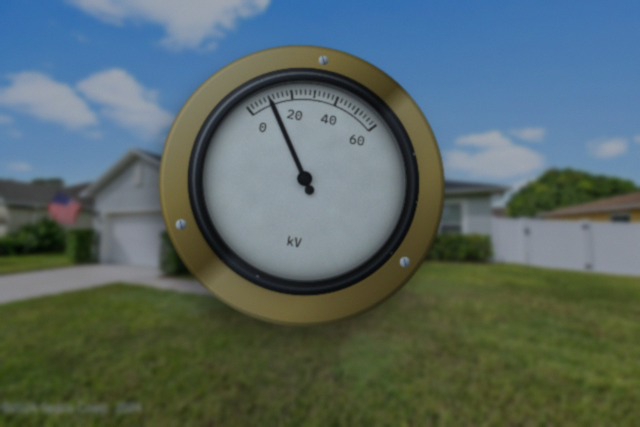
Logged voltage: 10 kV
